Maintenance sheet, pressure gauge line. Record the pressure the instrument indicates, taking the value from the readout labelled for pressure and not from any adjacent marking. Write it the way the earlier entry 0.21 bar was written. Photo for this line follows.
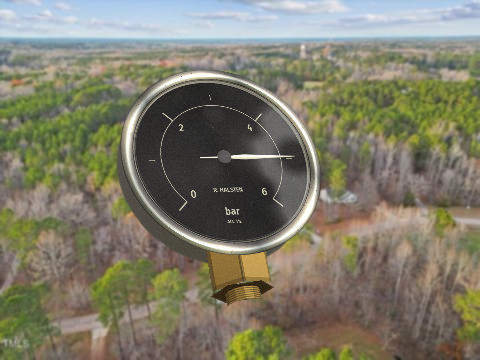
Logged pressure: 5 bar
